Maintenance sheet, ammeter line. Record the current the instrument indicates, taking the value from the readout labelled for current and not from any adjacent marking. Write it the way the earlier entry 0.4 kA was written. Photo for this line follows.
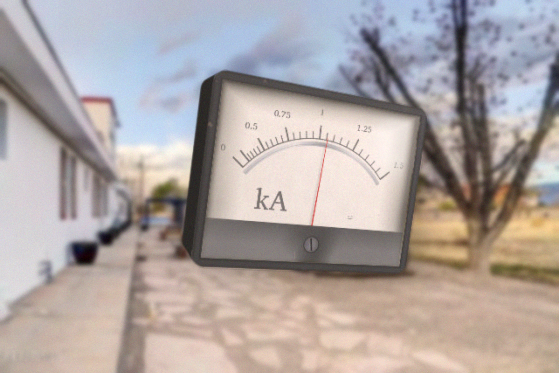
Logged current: 1.05 kA
